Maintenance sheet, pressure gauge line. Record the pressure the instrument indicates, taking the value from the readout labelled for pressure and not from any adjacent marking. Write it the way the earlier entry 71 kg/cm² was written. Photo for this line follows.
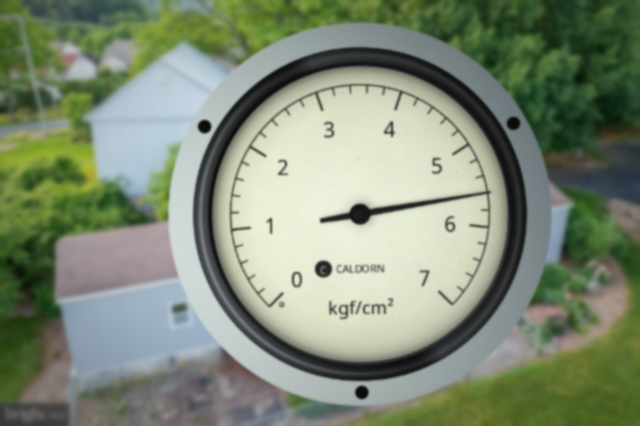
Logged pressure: 5.6 kg/cm²
